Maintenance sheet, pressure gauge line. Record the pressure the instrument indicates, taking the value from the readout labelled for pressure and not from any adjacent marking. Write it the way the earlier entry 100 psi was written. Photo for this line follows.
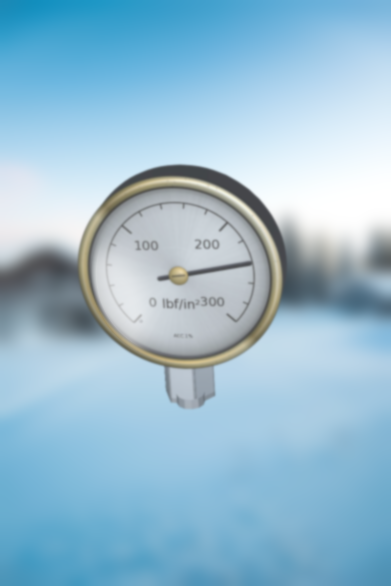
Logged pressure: 240 psi
